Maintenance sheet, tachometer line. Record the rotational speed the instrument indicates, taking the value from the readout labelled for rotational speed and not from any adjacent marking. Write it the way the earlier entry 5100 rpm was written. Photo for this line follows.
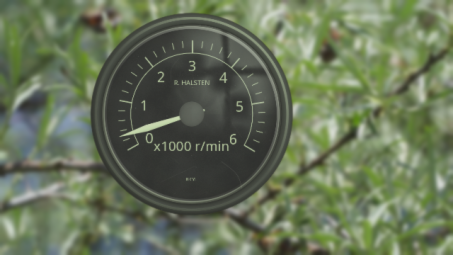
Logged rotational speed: 300 rpm
